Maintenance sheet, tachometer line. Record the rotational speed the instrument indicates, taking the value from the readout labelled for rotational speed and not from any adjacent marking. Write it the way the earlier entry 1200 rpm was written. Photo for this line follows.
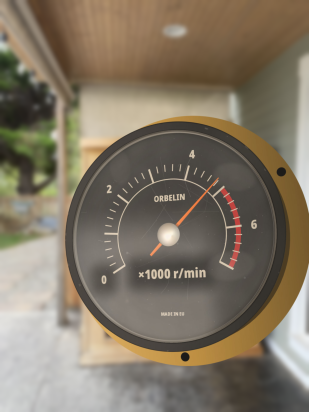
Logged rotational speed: 4800 rpm
